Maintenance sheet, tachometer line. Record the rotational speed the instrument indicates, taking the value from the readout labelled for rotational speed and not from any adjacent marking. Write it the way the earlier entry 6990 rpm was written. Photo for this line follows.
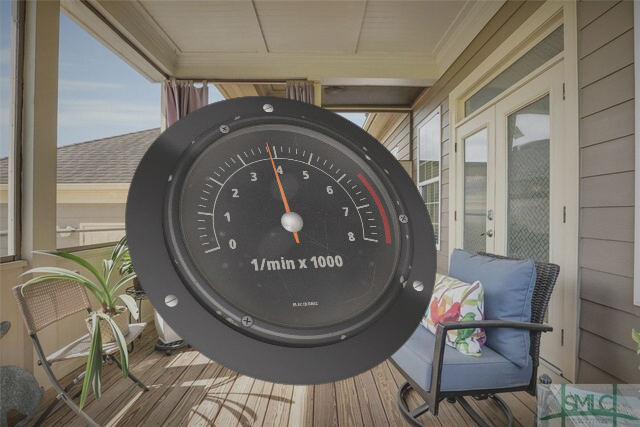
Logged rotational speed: 3800 rpm
